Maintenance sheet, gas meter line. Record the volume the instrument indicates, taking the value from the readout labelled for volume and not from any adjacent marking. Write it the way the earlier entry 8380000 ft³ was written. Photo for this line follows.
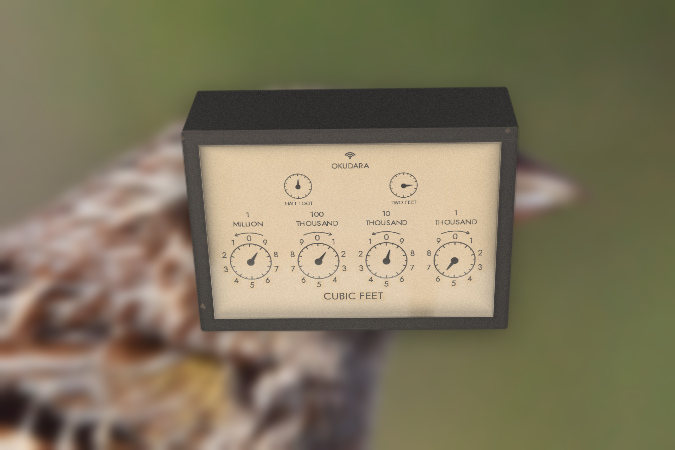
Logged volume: 909600 ft³
